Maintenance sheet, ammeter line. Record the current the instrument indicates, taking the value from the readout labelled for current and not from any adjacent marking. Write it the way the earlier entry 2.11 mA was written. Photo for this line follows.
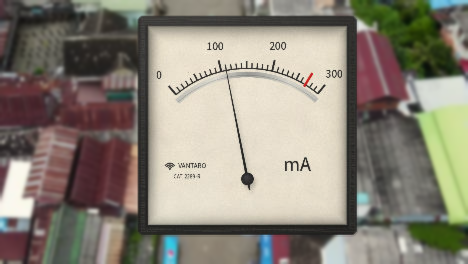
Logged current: 110 mA
